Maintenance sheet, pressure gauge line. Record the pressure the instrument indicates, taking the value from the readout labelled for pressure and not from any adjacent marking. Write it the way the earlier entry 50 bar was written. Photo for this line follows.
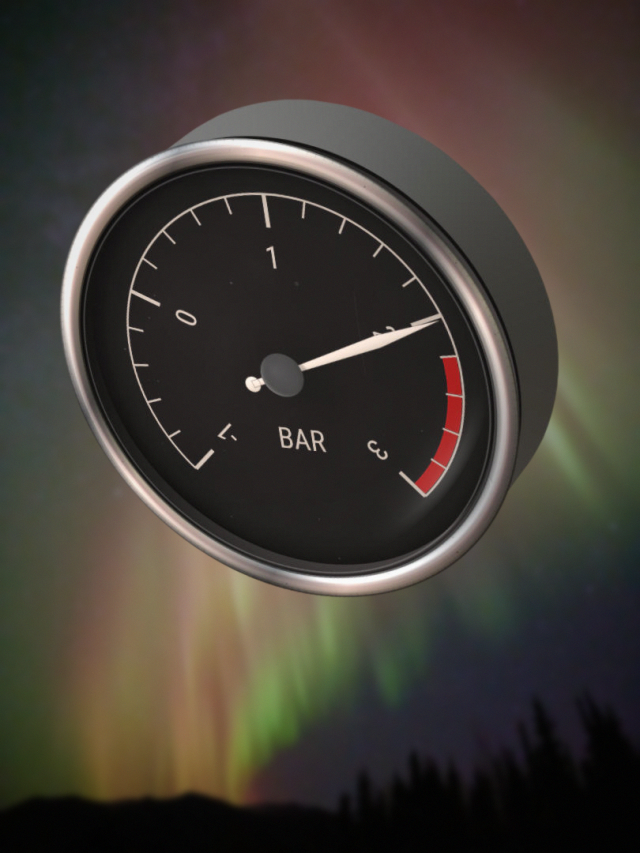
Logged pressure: 2 bar
